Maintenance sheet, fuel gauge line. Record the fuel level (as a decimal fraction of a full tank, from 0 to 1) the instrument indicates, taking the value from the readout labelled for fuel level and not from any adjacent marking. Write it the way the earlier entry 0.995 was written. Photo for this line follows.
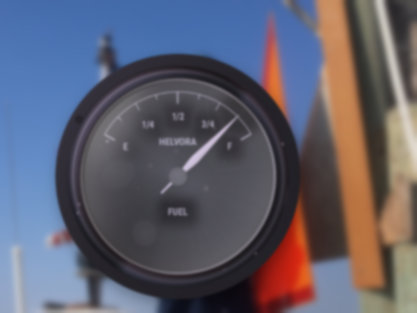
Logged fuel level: 0.875
